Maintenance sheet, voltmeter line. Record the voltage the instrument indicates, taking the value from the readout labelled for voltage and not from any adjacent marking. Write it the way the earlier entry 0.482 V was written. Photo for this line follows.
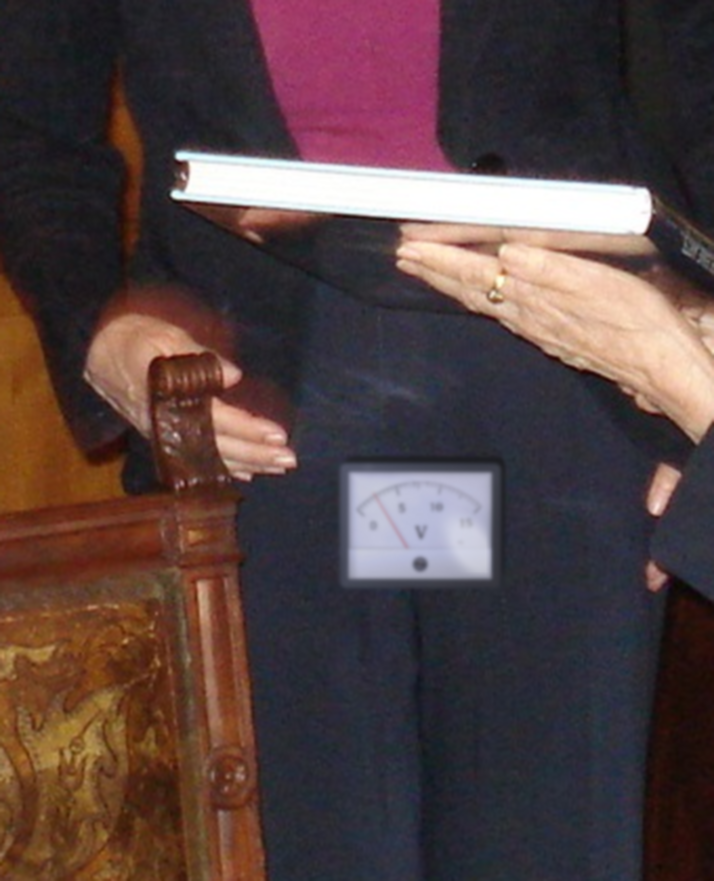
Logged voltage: 2.5 V
